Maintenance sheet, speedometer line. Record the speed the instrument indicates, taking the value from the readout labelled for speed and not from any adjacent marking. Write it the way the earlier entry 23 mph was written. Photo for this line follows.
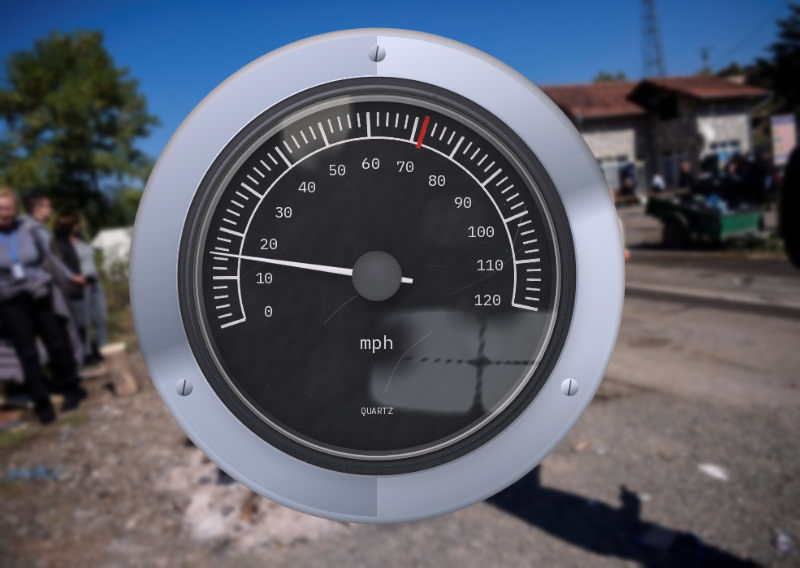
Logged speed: 15 mph
